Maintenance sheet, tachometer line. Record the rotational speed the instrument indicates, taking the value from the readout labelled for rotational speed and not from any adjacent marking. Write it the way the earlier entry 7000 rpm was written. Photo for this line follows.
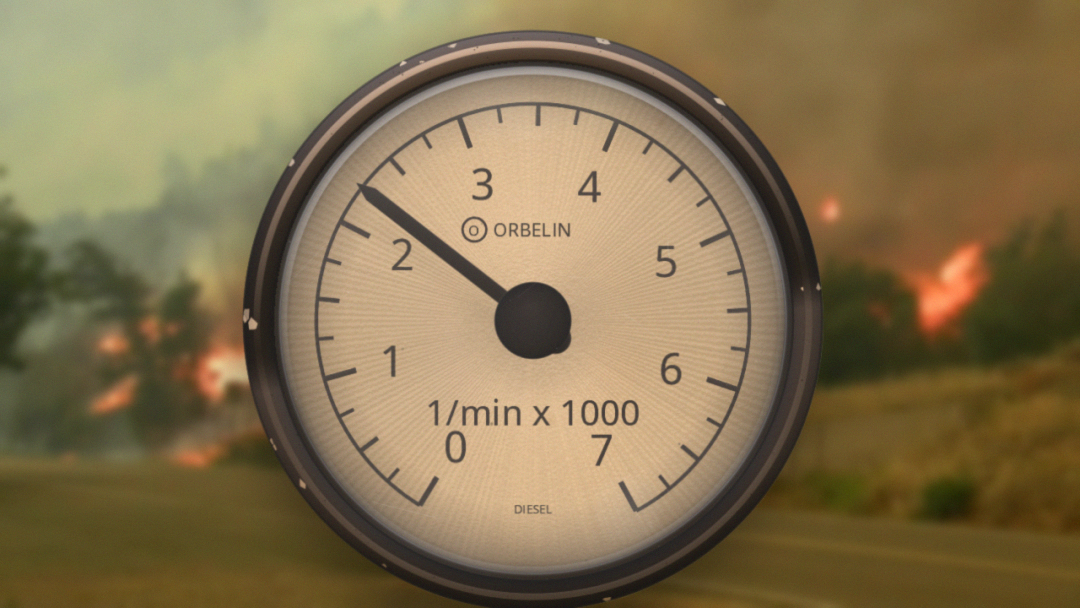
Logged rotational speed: 2250 rpm
